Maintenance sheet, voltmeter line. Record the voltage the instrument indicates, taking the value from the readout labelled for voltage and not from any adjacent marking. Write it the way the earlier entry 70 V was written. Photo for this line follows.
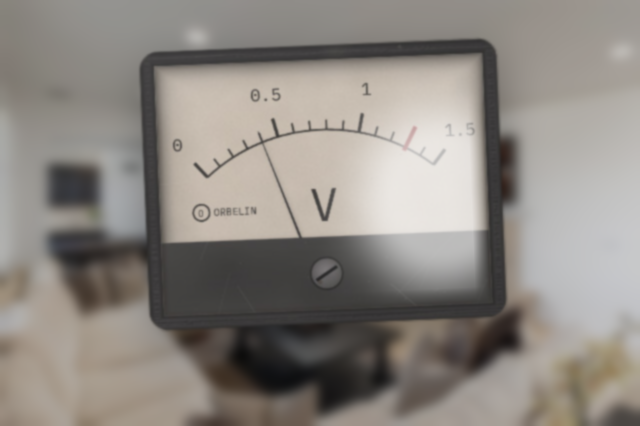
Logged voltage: 0.4 V
